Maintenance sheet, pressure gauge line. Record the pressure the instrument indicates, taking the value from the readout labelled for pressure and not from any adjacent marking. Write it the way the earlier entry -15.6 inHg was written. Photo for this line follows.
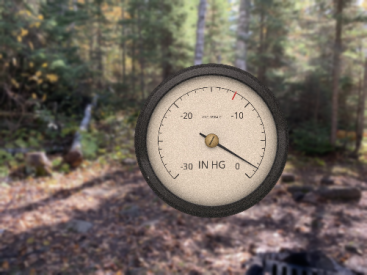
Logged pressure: -1.5 inHg
